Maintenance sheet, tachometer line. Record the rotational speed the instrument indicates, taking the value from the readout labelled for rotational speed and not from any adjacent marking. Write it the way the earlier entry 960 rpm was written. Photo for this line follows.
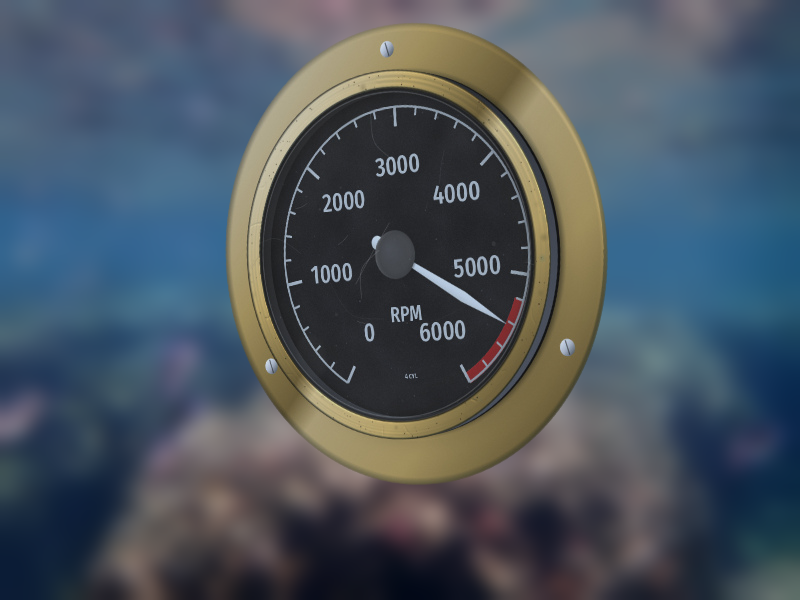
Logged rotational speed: 5400 rpm
